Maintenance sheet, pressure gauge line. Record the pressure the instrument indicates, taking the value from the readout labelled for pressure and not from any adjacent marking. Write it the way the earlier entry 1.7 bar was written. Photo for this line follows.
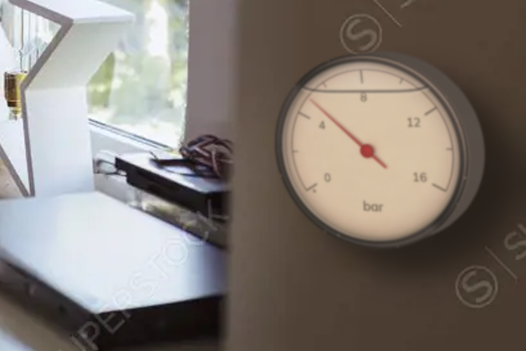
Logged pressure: 5 bar
